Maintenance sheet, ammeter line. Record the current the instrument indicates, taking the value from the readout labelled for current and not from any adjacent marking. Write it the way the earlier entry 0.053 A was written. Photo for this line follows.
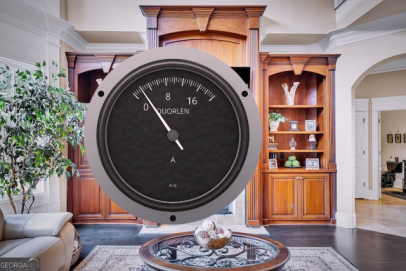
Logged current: 2 A
